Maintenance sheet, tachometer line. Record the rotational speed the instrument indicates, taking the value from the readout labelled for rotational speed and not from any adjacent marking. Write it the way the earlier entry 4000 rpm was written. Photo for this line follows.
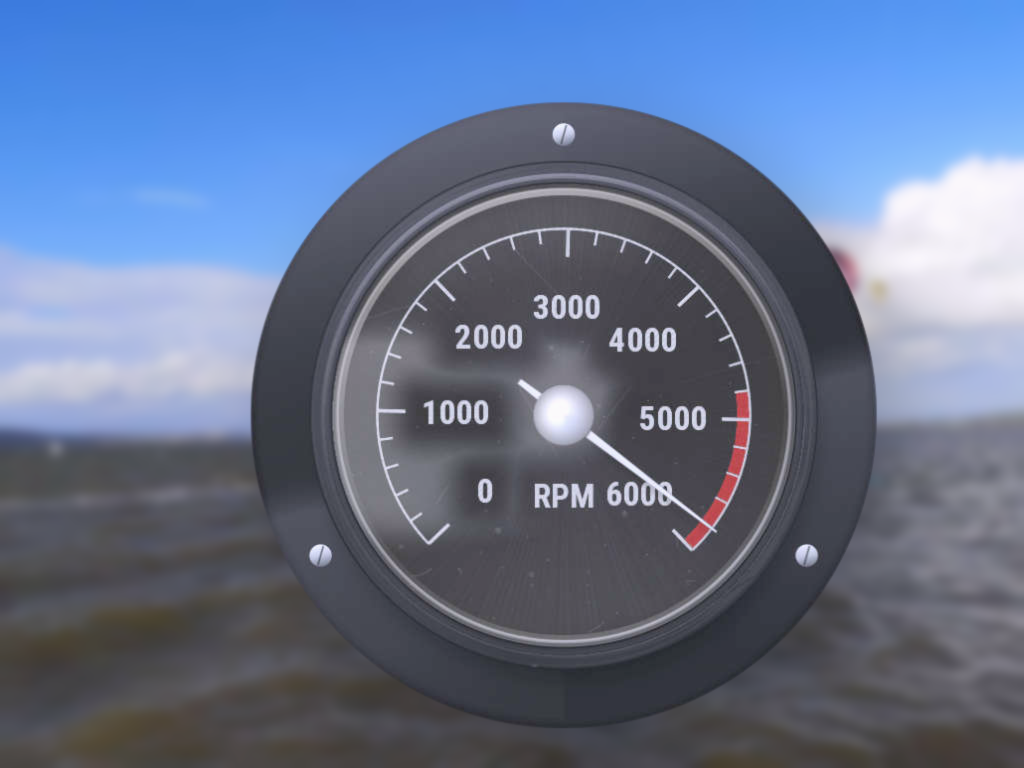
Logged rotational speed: 5800 rpm
